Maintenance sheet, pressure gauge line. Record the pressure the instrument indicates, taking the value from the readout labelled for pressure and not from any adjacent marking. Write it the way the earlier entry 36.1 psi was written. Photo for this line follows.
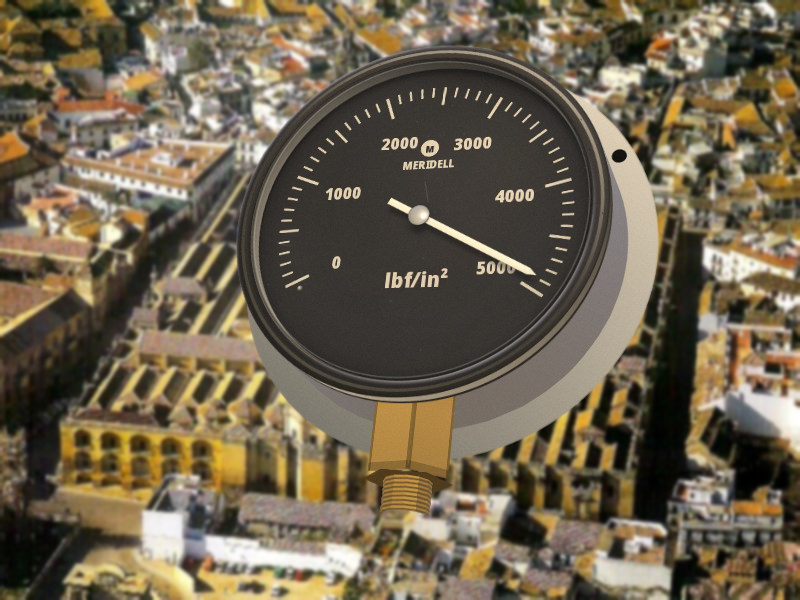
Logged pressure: 4900 psi
